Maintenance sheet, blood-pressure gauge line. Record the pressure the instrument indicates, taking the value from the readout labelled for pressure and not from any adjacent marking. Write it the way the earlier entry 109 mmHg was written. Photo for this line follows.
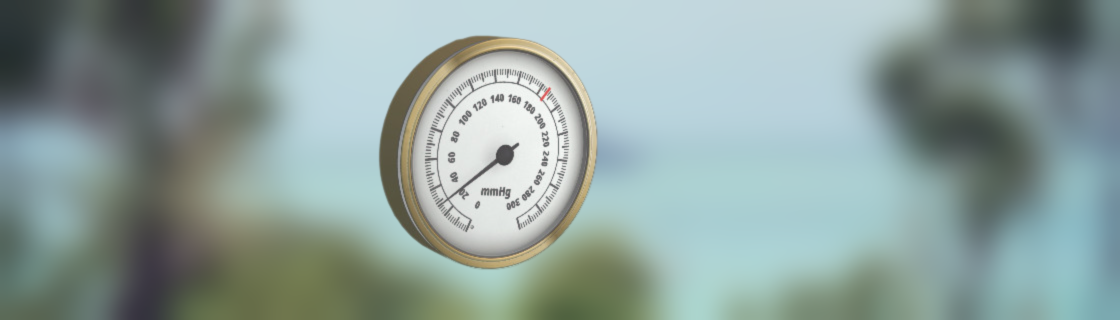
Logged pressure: 30 mmHg
